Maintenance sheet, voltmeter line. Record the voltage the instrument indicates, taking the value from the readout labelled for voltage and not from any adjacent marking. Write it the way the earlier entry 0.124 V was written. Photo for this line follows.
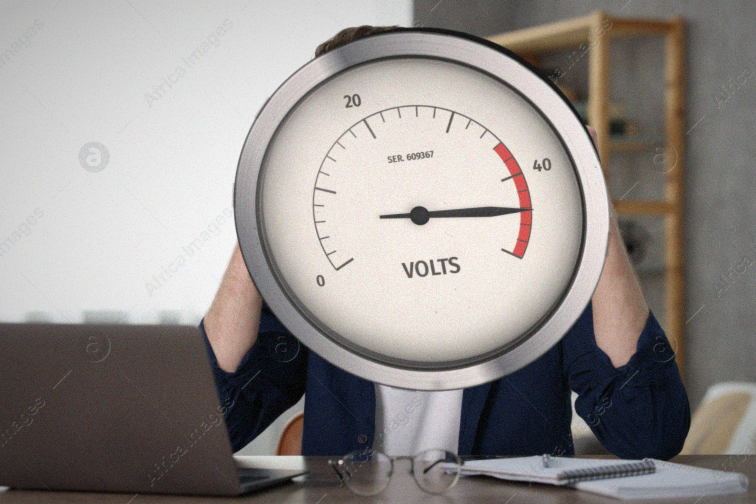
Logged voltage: 44 V
